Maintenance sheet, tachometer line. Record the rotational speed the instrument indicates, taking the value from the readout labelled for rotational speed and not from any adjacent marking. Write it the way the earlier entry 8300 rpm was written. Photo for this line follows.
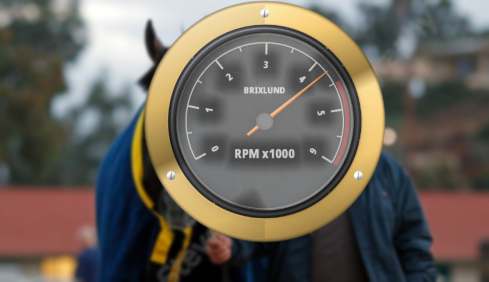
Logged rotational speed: 4250 rpm
